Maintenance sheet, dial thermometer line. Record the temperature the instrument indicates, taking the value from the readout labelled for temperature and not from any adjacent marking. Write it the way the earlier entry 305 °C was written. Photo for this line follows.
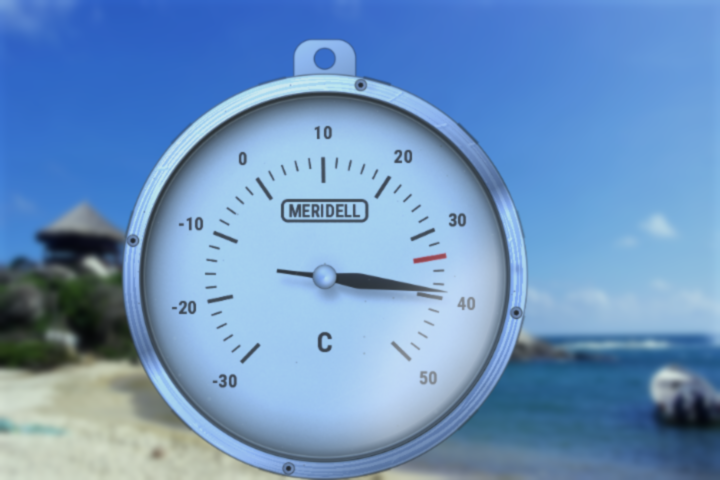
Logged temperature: 39 °C
